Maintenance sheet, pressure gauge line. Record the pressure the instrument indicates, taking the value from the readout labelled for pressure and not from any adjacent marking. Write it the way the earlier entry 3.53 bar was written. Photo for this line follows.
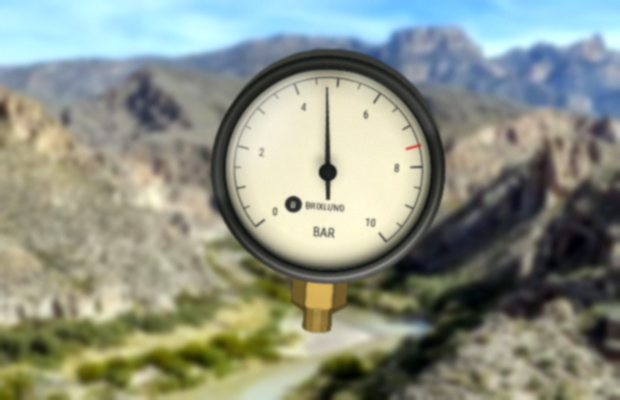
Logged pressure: 4.75 bar
